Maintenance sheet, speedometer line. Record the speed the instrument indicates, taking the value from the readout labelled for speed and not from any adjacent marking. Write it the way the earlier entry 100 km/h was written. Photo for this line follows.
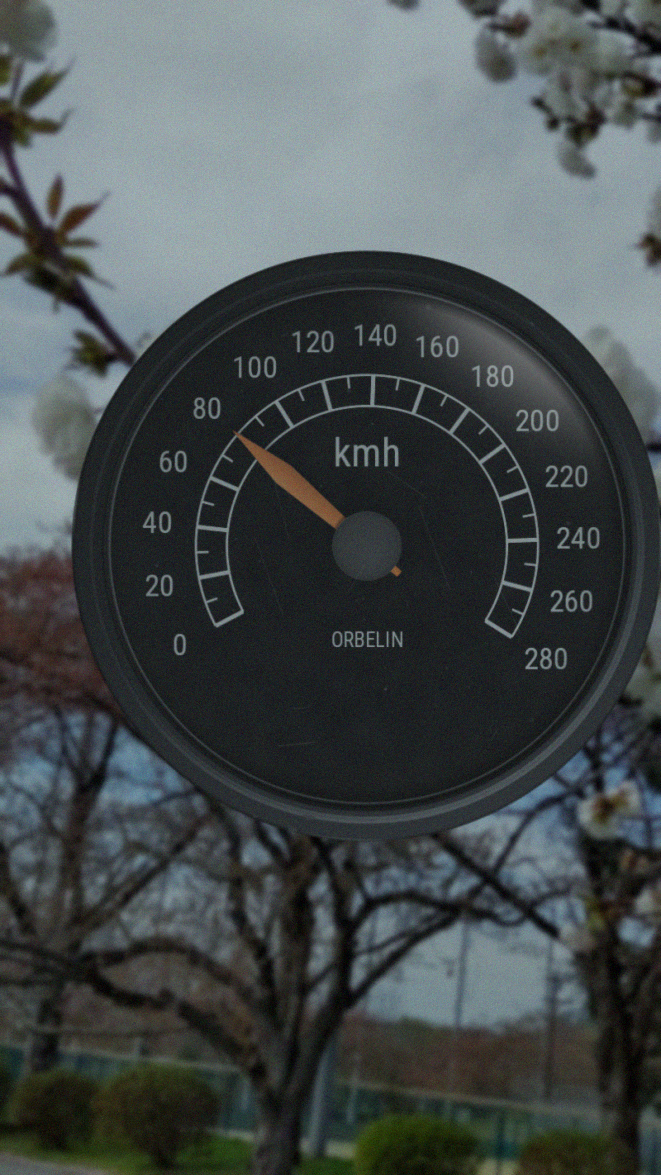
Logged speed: 80 km/h
